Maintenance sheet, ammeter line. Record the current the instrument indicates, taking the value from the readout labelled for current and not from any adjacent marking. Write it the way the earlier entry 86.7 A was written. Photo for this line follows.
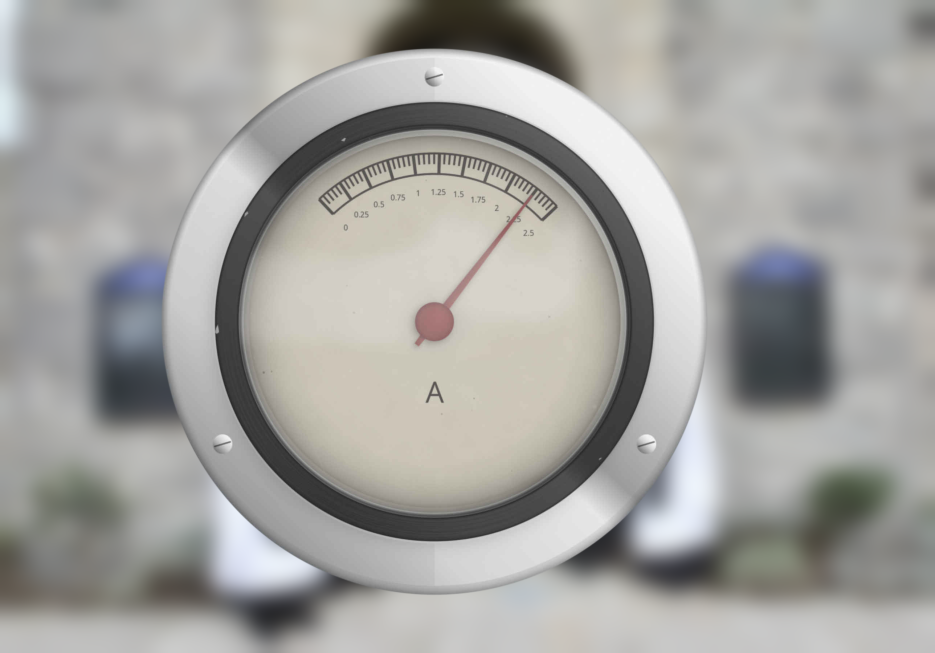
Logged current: 2.25 A
